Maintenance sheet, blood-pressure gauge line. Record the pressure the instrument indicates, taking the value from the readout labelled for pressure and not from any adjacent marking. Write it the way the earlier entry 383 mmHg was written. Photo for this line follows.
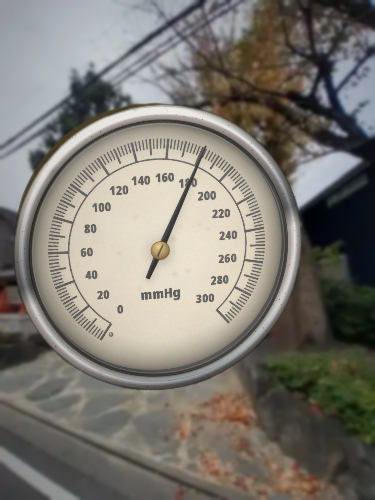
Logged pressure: 180 mmHg
